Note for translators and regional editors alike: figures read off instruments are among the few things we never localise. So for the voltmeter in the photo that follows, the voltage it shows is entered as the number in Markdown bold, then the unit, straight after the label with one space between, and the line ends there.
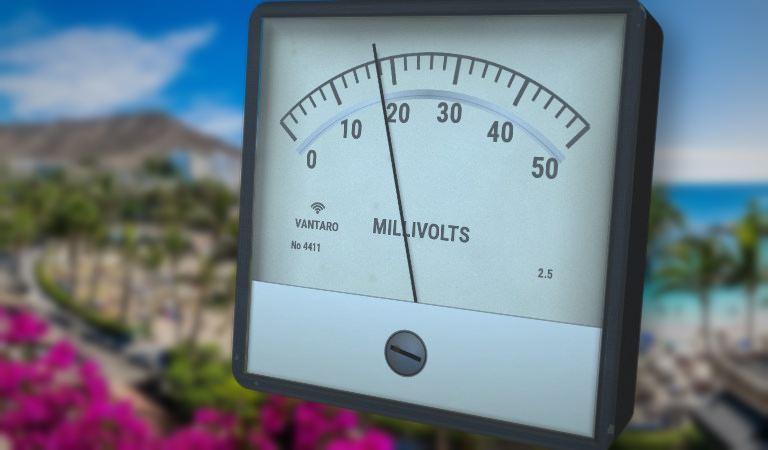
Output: **18** mV
